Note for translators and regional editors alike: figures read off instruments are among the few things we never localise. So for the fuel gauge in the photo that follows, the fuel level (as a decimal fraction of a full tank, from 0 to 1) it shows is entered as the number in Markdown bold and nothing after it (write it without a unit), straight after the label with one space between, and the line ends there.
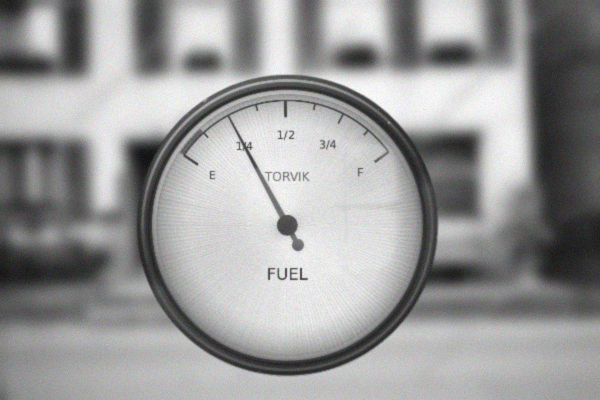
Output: **0.25**
